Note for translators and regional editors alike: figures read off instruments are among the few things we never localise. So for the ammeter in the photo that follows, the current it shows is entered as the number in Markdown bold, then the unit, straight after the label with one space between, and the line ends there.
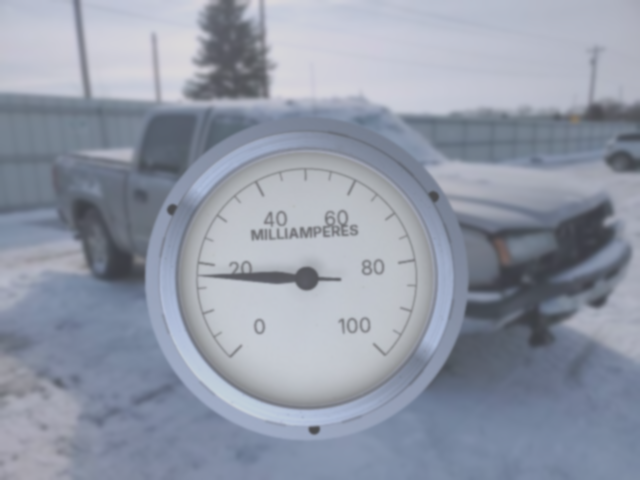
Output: **17.5** mA
